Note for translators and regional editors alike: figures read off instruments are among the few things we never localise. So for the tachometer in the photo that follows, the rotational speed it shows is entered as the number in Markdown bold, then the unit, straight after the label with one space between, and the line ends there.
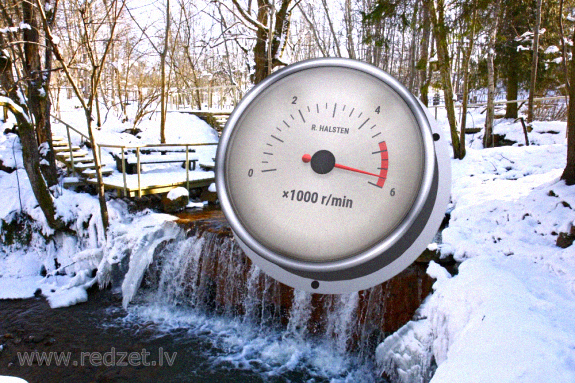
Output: **5750** rpm
